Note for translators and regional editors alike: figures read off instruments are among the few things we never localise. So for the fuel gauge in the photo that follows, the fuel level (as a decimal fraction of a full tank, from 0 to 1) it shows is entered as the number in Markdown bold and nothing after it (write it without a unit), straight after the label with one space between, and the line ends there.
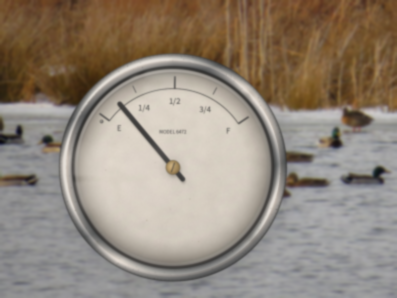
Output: **0.125**
